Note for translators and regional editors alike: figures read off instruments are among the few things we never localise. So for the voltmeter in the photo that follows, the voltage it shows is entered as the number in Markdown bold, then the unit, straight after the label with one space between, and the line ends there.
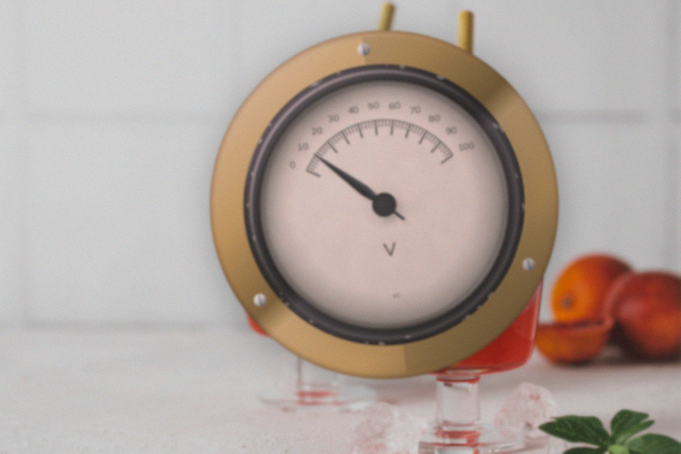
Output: **10** V
